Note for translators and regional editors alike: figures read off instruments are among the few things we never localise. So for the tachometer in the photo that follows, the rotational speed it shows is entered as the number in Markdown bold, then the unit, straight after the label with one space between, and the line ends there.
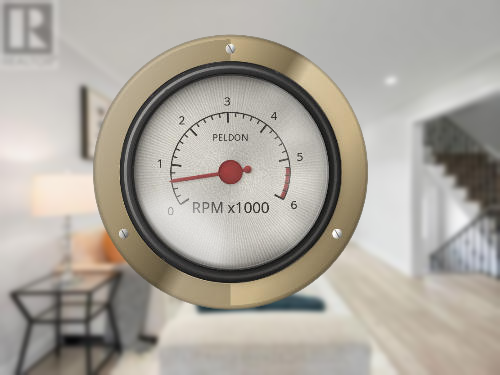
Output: **600** rpm
